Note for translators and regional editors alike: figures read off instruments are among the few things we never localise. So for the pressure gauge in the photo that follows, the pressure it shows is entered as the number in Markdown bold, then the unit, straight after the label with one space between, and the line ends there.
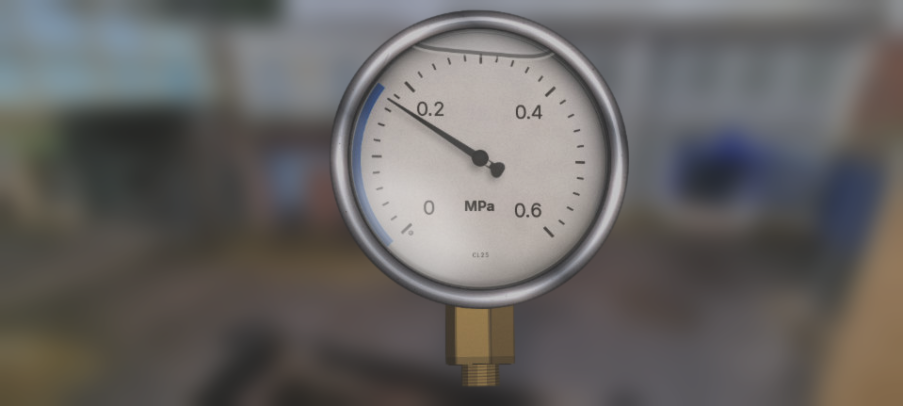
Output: **0.17** MPa
